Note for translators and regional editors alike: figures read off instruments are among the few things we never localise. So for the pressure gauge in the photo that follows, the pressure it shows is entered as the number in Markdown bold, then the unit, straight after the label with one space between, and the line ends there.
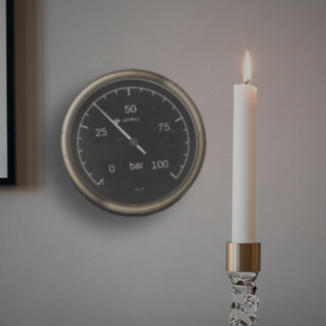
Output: **35** bar
